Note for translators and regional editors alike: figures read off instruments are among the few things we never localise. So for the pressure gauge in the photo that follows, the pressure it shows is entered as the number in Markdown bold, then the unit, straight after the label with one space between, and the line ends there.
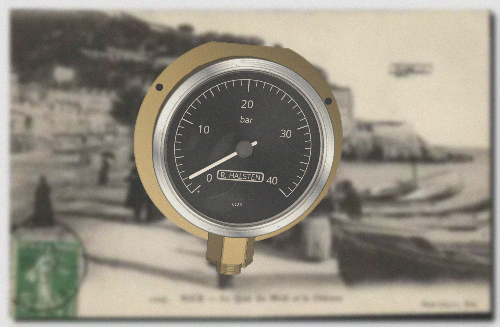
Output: **2** bar
